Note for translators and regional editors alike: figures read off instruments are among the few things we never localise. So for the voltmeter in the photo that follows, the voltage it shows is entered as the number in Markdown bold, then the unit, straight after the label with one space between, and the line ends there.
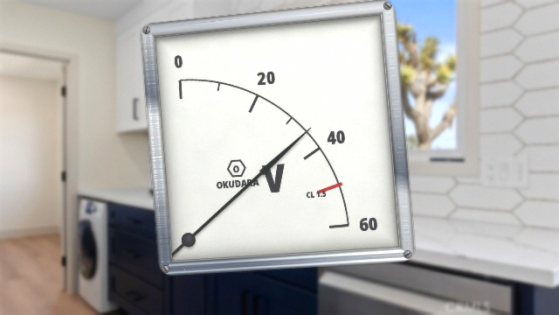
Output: **35** V
